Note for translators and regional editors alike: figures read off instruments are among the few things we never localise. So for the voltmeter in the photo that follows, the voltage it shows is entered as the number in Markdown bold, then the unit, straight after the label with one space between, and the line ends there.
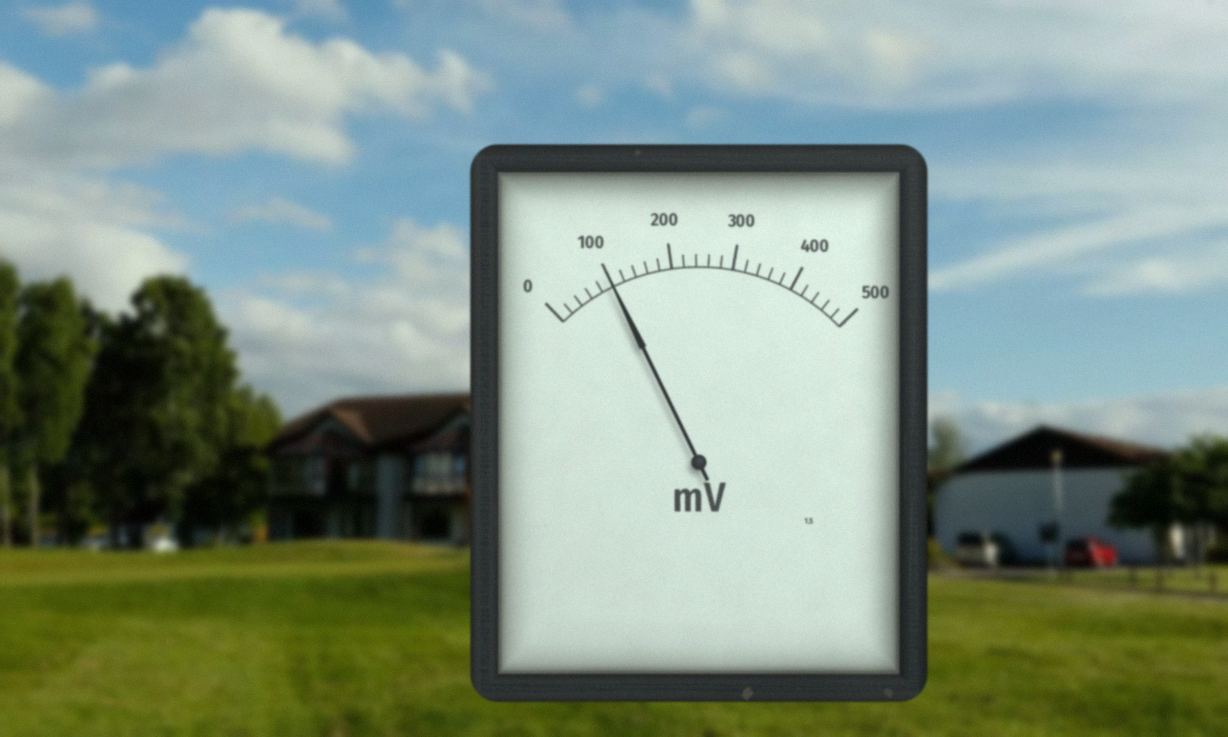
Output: **100** mV
